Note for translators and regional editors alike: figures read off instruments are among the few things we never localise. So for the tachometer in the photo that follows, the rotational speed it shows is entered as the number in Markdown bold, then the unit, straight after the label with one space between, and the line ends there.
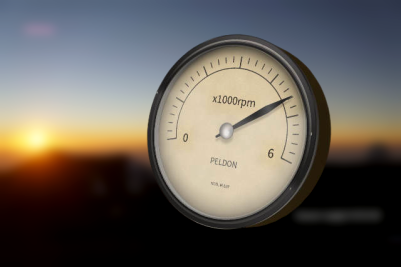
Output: **4600** rpm
